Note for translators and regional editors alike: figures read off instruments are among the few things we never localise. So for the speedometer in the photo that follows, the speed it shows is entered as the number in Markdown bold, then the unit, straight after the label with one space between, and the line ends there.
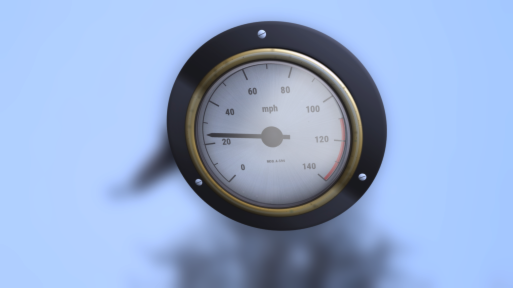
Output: **25** mph
